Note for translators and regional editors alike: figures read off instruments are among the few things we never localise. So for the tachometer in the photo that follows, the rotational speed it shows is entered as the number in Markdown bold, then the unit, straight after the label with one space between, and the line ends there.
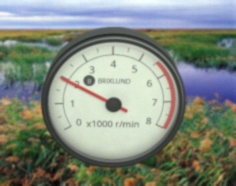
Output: **2000** rpm
